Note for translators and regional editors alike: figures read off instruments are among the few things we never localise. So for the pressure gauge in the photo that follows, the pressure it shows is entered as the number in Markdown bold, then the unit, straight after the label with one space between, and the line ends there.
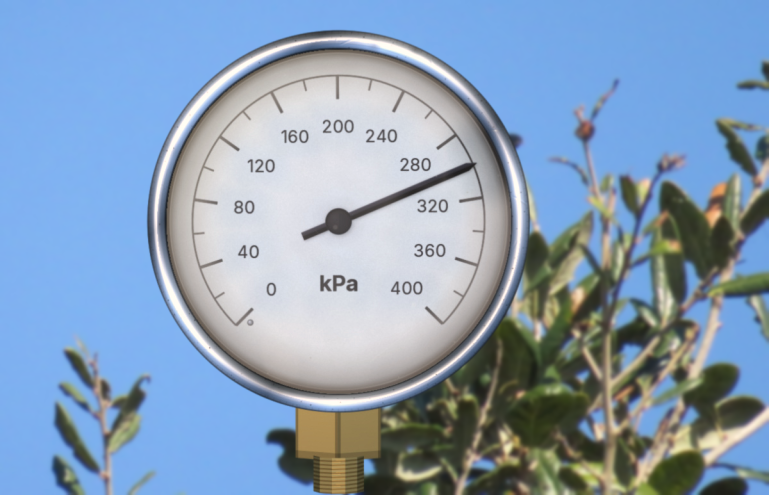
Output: **300** kPa
